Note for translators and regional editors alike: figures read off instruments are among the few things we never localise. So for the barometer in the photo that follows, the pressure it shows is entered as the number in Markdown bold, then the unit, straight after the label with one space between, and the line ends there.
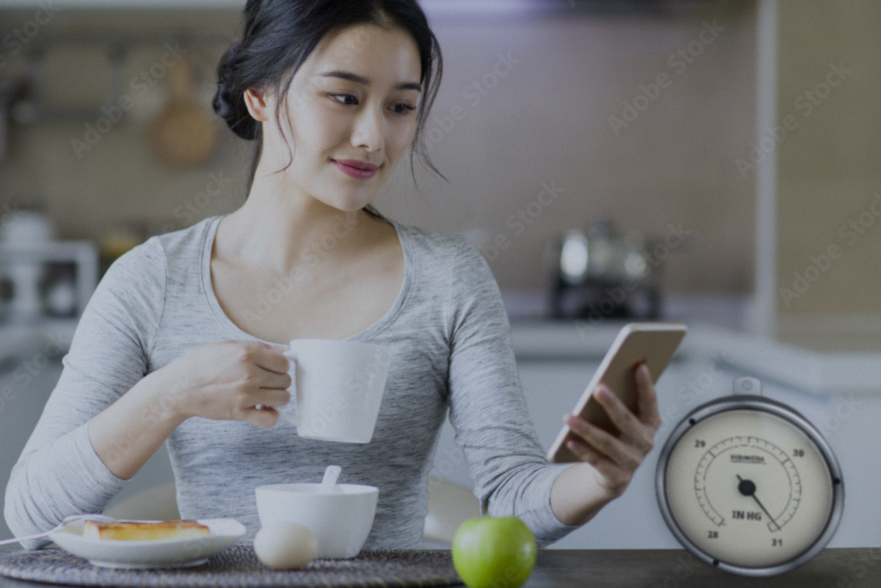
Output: **30.9** inHg
